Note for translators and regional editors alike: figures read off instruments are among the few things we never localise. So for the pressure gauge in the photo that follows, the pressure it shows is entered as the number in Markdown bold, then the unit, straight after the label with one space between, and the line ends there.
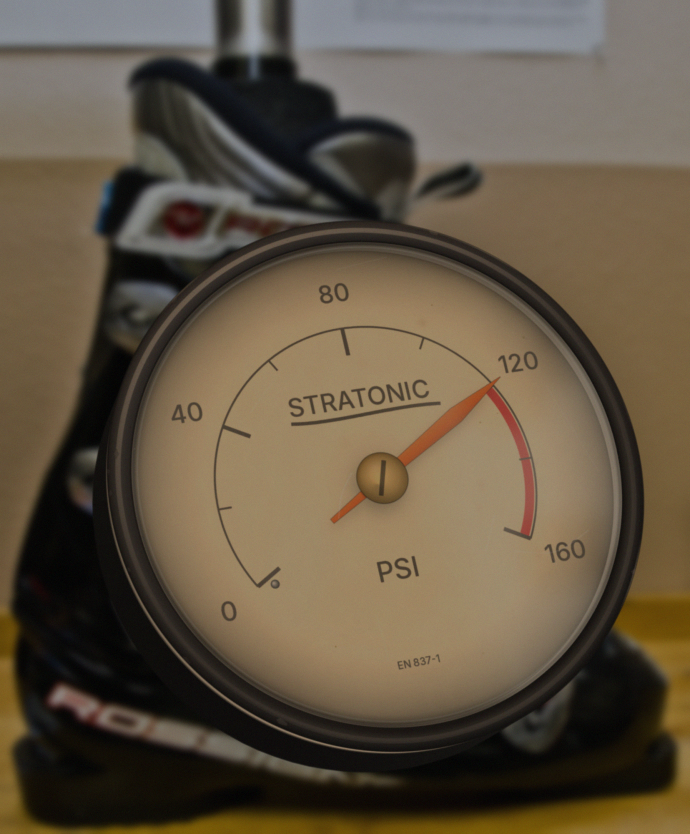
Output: **120** psi
